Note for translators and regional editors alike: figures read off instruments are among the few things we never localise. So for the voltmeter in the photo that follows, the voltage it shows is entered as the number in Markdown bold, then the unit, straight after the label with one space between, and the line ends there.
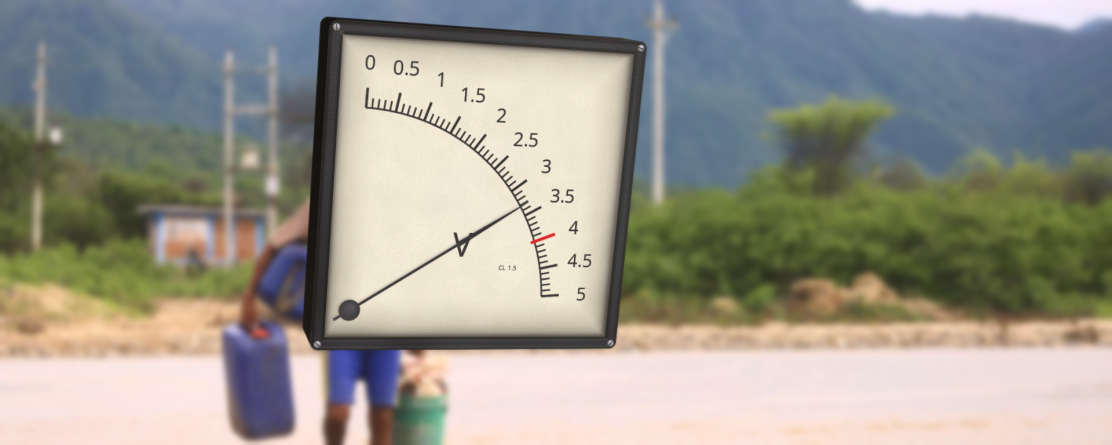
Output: **3.3** V
